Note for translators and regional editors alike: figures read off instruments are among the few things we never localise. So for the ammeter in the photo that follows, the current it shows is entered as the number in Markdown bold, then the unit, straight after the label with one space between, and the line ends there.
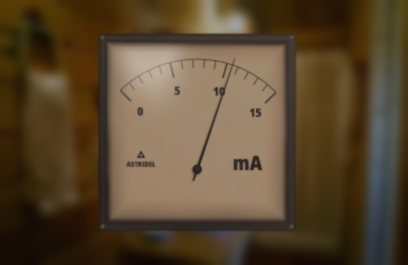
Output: **10.5** mA
